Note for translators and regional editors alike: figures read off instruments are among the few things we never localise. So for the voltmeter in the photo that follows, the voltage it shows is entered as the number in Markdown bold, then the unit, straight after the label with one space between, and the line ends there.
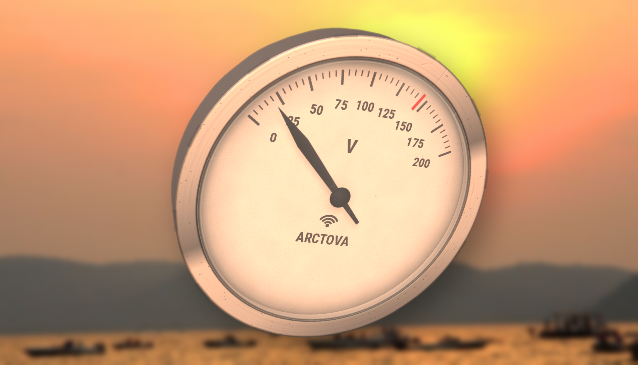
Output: **20** V
